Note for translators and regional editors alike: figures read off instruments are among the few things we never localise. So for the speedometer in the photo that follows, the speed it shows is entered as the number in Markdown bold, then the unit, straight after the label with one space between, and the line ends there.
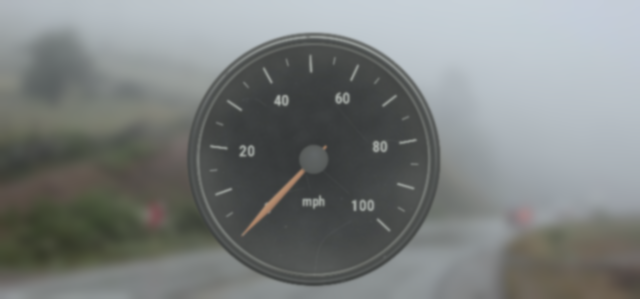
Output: **0** mph
